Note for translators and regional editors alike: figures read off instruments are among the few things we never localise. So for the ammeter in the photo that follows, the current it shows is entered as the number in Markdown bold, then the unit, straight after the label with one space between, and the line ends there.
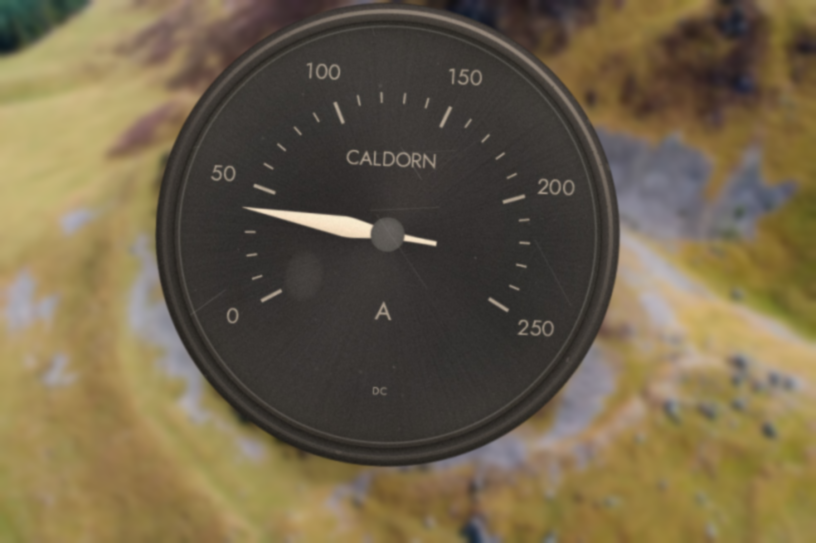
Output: **40** A
